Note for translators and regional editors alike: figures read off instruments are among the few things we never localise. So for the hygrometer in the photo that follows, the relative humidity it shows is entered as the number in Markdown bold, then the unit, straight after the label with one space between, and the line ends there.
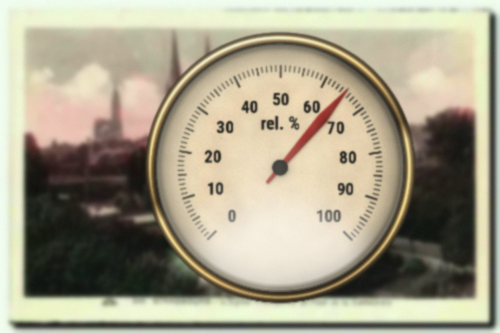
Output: **65** %
